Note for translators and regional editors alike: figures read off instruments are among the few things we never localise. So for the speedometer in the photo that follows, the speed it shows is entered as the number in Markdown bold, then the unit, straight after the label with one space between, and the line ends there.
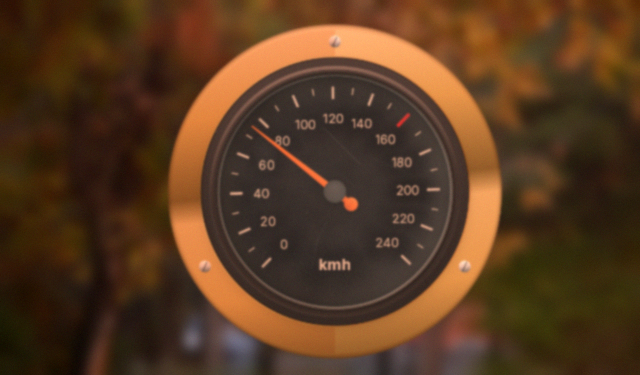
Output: **75** km/h
